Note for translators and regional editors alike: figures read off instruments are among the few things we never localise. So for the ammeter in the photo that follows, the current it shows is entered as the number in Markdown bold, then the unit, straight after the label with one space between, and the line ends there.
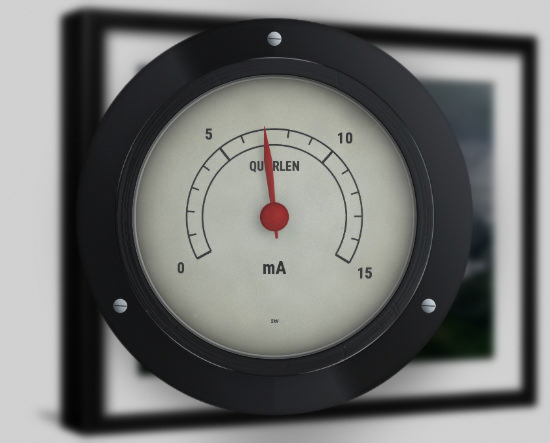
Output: **7** mA
